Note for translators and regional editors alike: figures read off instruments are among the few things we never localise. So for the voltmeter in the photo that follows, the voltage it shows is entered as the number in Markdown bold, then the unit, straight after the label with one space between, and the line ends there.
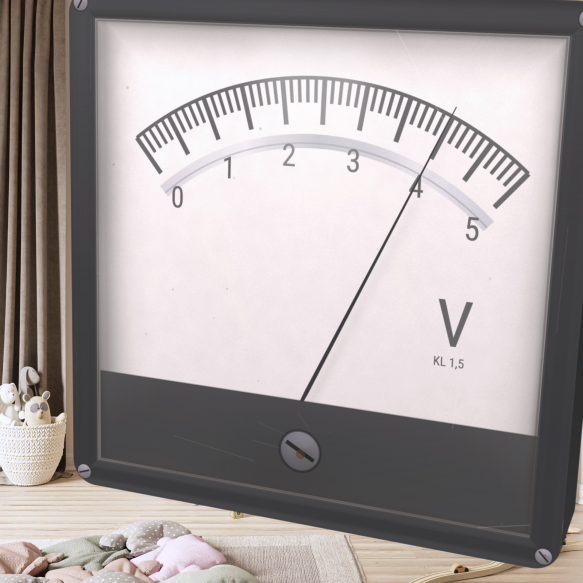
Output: **4** V
